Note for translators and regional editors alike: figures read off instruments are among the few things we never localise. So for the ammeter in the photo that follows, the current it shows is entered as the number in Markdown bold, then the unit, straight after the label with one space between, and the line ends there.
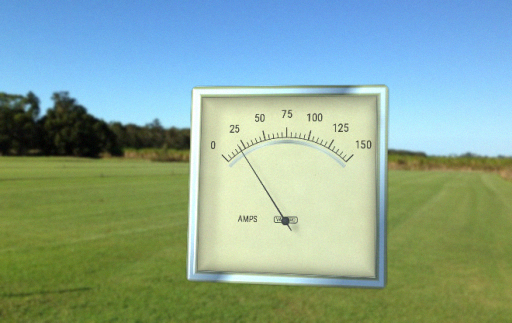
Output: **20** A
